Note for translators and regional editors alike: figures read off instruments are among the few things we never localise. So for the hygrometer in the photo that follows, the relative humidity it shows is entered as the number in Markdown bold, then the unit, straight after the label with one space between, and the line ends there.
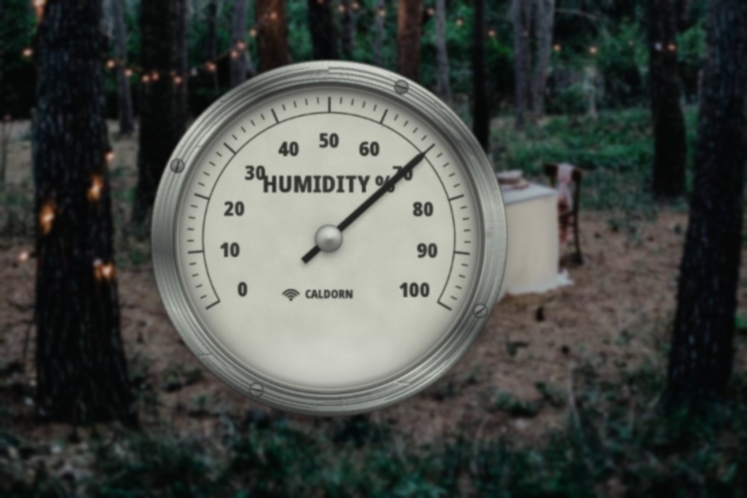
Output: **70** %
